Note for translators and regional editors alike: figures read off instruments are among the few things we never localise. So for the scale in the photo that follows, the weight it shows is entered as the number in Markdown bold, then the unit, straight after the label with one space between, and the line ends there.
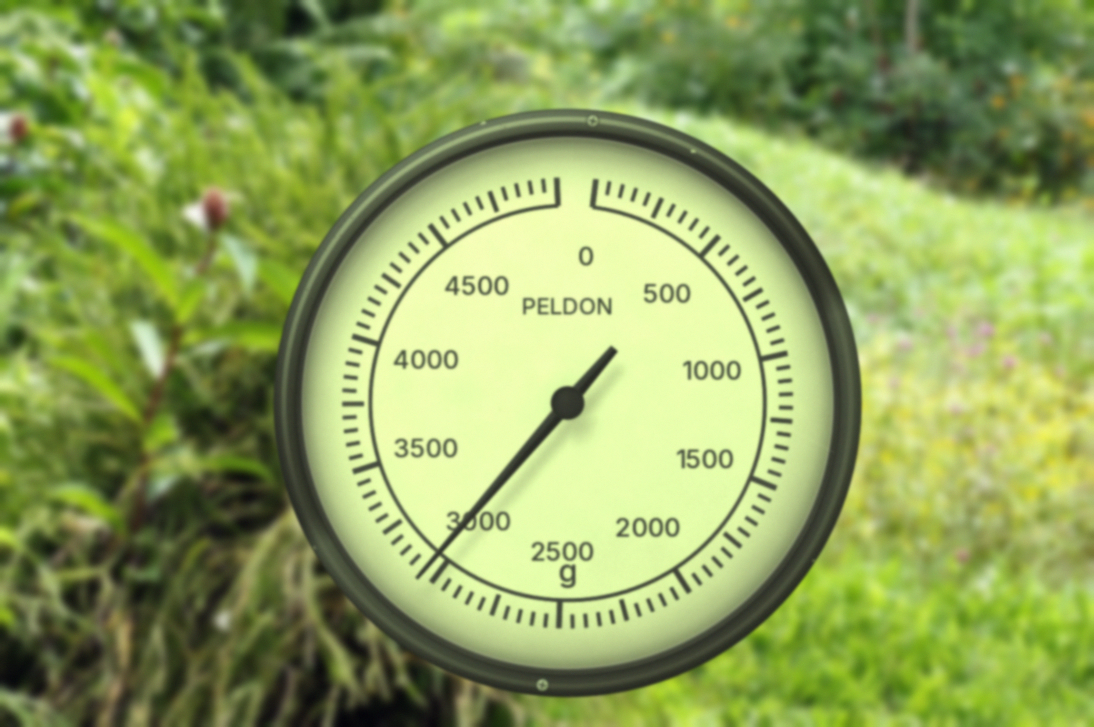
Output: **3050** g
